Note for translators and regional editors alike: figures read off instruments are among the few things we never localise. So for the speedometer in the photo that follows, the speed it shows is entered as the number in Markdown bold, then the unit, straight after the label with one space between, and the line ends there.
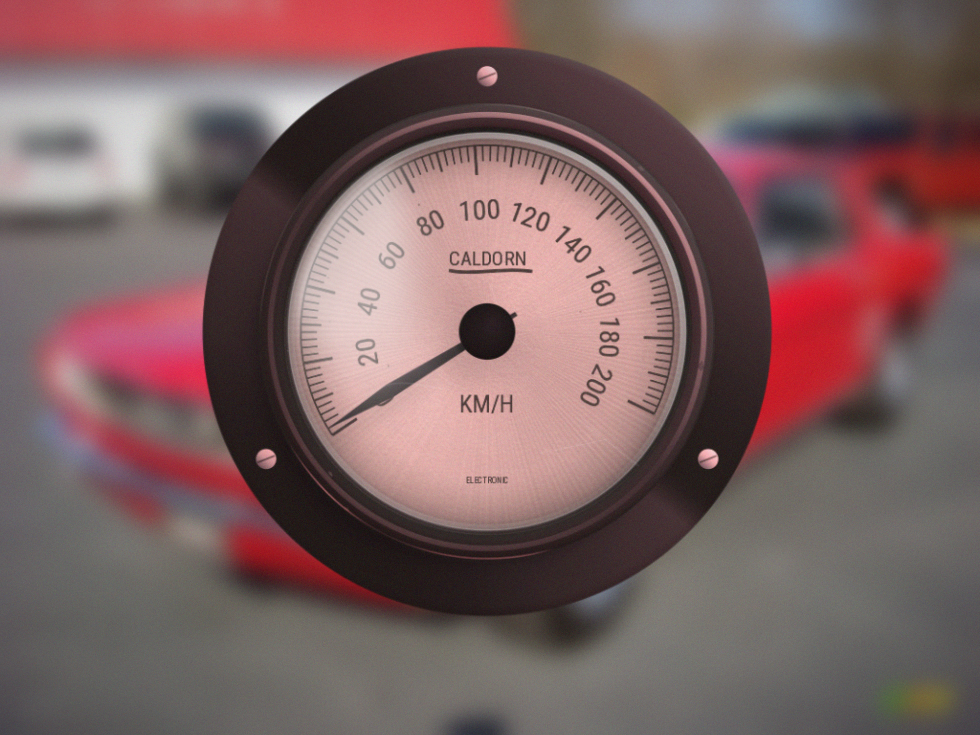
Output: **2** km/h
